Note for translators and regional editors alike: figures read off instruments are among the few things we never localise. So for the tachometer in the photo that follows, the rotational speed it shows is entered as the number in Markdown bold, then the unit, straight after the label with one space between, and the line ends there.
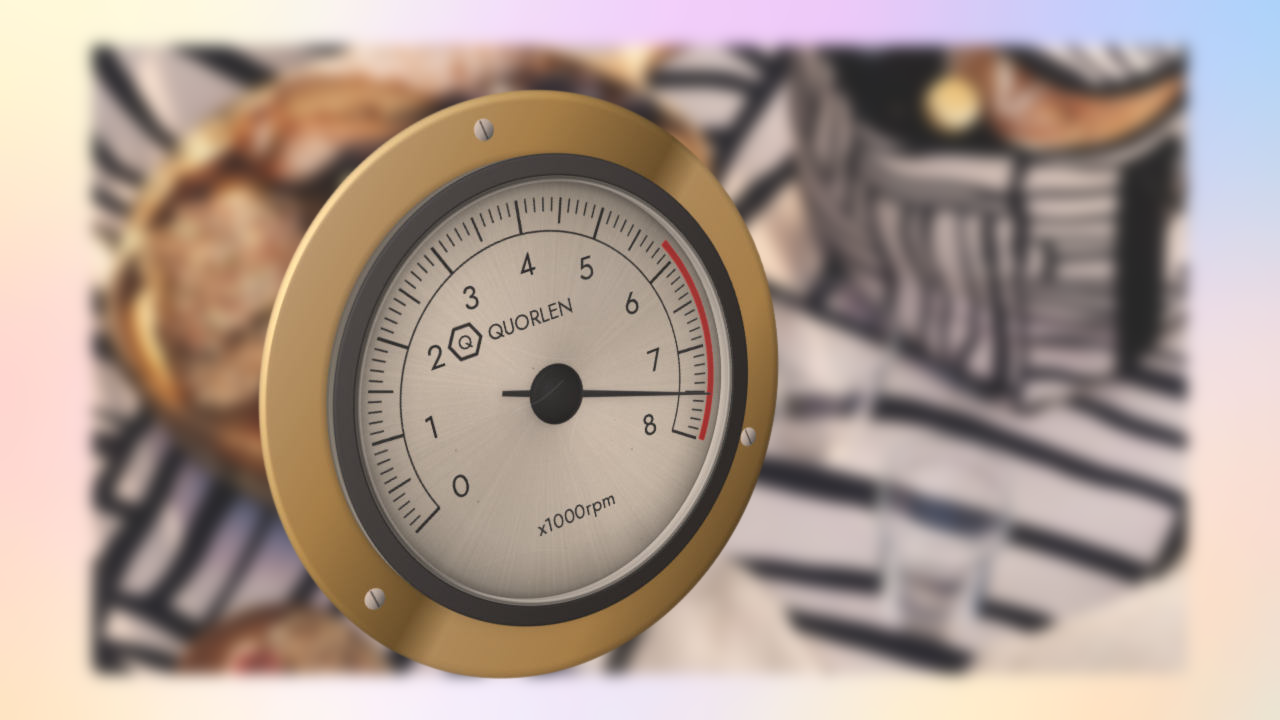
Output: **7500** rpm
